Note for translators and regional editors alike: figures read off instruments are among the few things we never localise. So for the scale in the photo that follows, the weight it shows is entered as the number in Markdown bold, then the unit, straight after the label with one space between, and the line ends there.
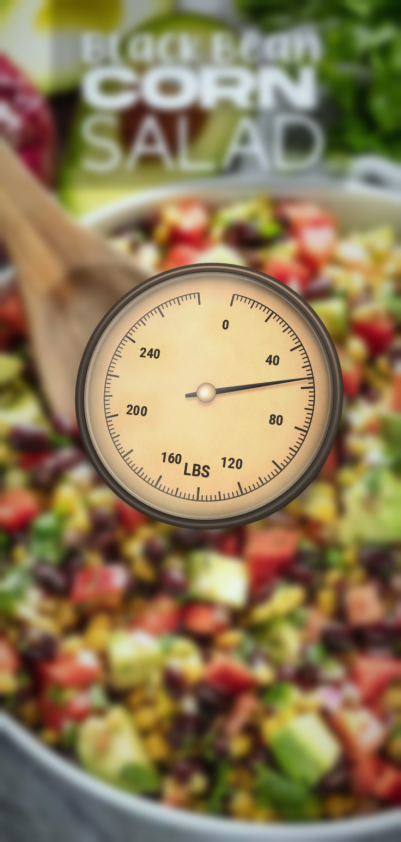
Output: **56** lb
